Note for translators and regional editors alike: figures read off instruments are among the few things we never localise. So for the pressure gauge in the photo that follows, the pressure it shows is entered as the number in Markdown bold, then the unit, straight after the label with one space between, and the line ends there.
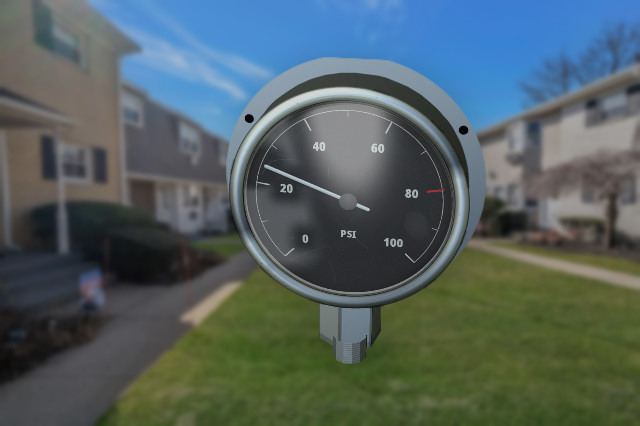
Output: **25** psi
